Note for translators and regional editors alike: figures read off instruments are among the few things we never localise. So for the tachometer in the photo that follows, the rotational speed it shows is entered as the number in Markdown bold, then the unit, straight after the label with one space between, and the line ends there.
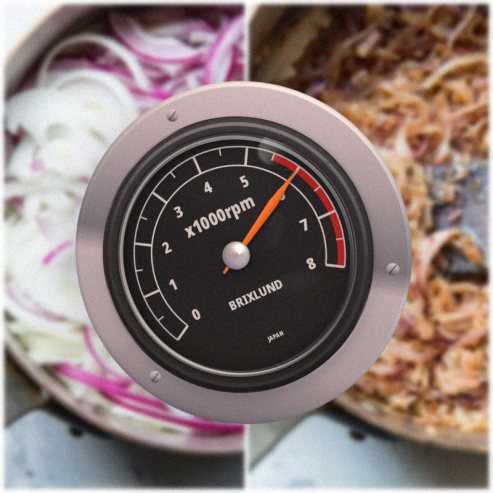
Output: **6000** rpm
